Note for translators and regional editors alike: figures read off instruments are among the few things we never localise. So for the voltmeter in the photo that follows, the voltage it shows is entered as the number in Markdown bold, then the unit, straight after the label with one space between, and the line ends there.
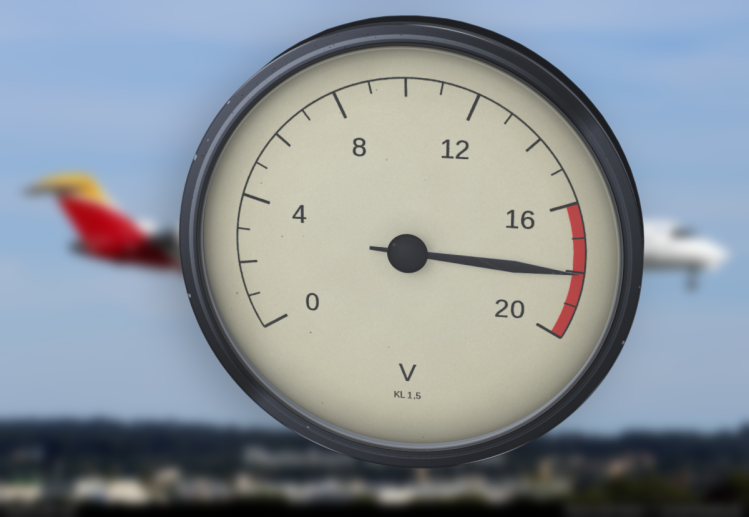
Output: **18** V
